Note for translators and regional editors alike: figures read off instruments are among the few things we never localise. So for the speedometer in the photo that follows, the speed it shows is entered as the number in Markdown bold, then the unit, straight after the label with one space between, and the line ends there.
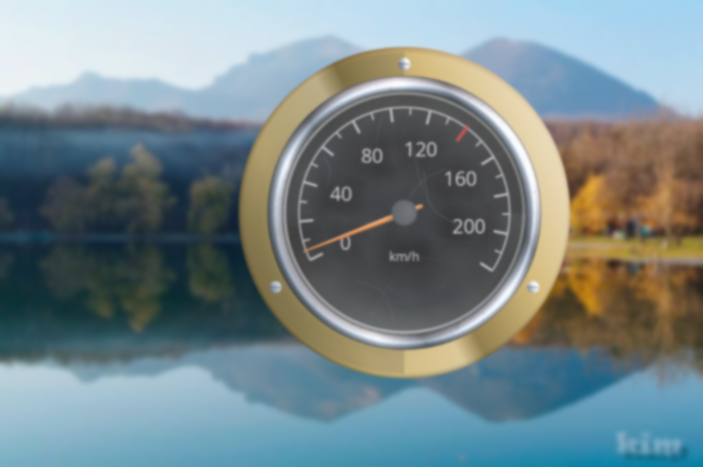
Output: **5** km/h
